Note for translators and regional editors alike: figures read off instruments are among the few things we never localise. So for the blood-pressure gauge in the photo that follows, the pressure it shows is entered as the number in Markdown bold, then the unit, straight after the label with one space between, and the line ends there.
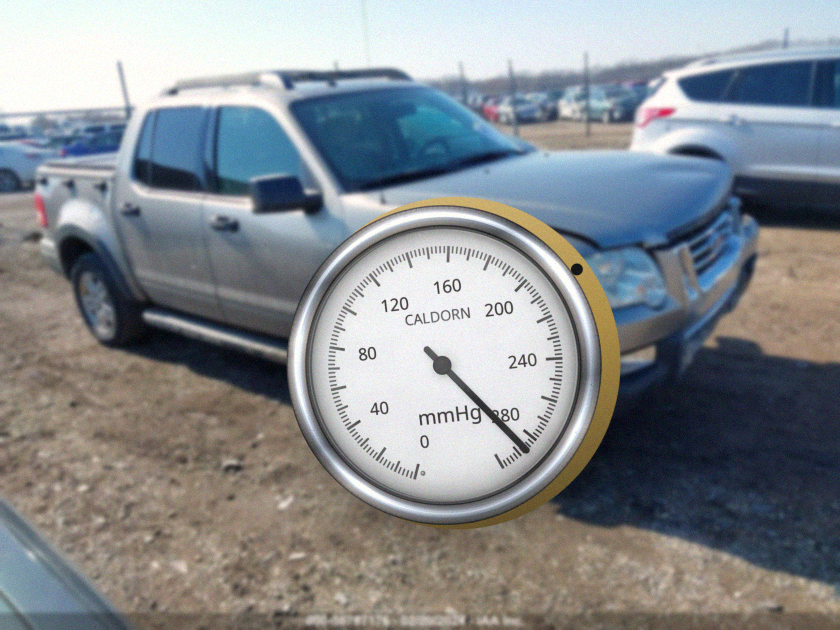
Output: **286** mmHg
